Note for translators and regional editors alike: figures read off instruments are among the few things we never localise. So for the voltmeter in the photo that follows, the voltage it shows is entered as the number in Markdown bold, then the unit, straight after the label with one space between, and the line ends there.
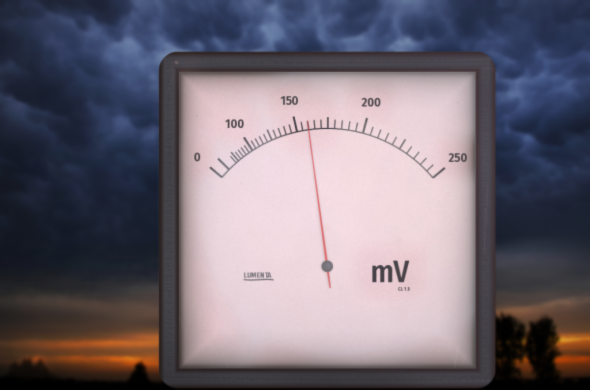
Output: **160** mV
